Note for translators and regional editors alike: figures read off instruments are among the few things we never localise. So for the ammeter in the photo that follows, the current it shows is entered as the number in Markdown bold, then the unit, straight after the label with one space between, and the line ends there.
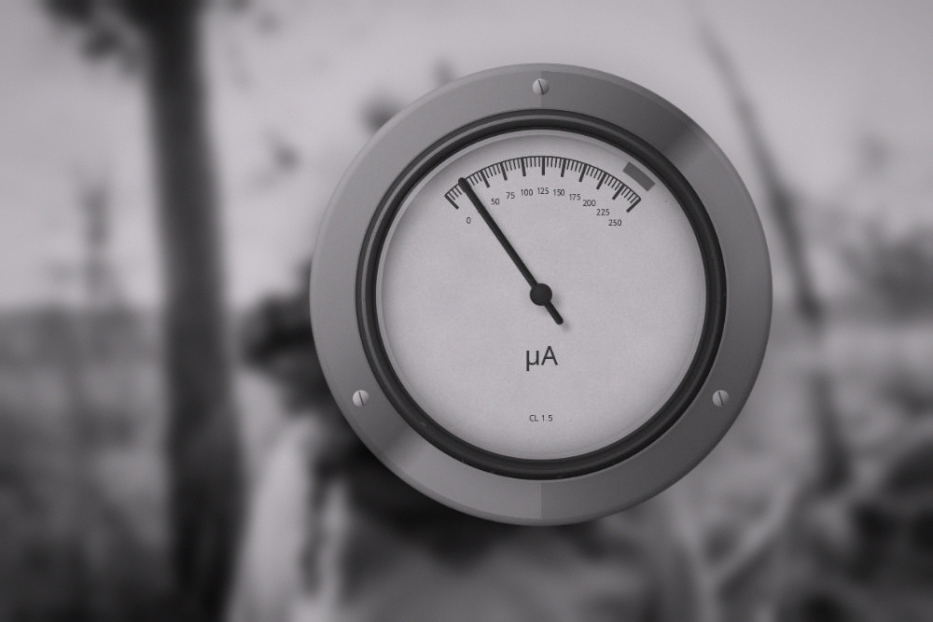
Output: **25** µA
